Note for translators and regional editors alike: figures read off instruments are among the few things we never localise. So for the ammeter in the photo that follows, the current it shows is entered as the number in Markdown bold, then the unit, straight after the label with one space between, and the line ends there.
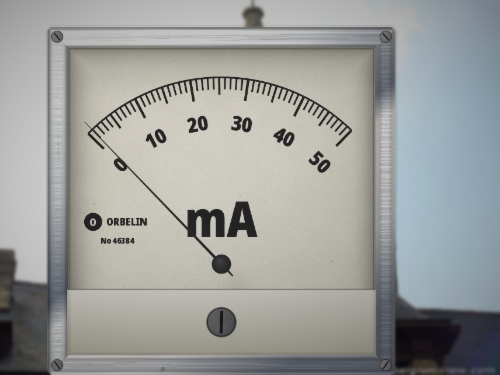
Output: **1** mA
